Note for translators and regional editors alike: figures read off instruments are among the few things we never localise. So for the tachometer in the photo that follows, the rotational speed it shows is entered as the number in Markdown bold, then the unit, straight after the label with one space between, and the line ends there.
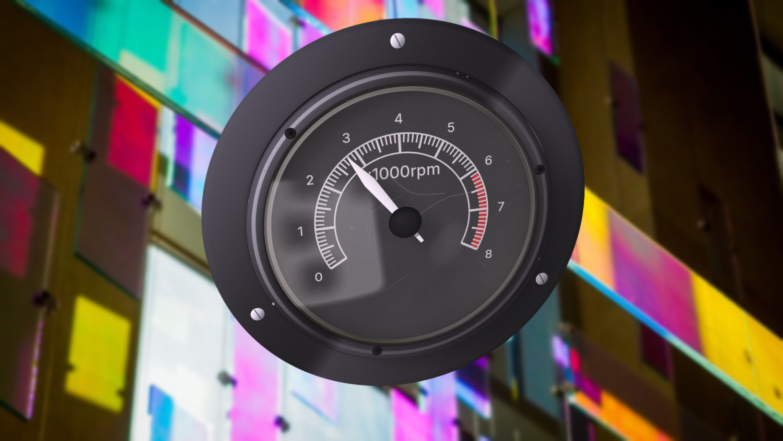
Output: **2800** rpm
